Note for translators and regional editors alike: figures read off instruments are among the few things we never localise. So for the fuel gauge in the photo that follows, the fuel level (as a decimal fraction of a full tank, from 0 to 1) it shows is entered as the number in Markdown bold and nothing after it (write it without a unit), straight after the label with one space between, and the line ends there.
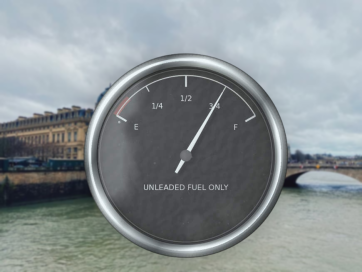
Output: **0.75**
